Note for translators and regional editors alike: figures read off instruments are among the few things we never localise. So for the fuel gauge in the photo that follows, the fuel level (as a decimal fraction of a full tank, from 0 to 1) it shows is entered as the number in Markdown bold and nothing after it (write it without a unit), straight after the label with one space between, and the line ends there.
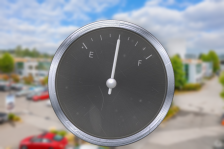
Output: **0.5**
